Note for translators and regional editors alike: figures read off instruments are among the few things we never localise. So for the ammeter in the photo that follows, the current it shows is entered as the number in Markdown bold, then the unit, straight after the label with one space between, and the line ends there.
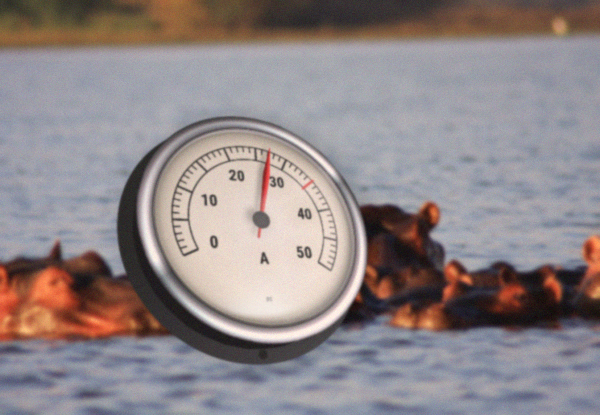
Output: **27** A
